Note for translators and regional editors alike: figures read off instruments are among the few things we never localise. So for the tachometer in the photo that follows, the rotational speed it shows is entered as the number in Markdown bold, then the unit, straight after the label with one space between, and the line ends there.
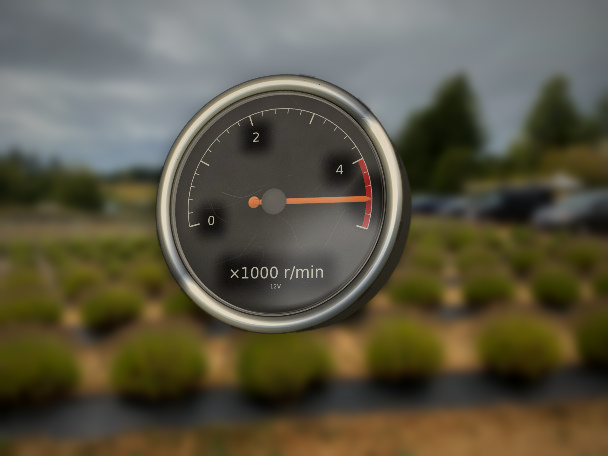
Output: **4600** rpm
